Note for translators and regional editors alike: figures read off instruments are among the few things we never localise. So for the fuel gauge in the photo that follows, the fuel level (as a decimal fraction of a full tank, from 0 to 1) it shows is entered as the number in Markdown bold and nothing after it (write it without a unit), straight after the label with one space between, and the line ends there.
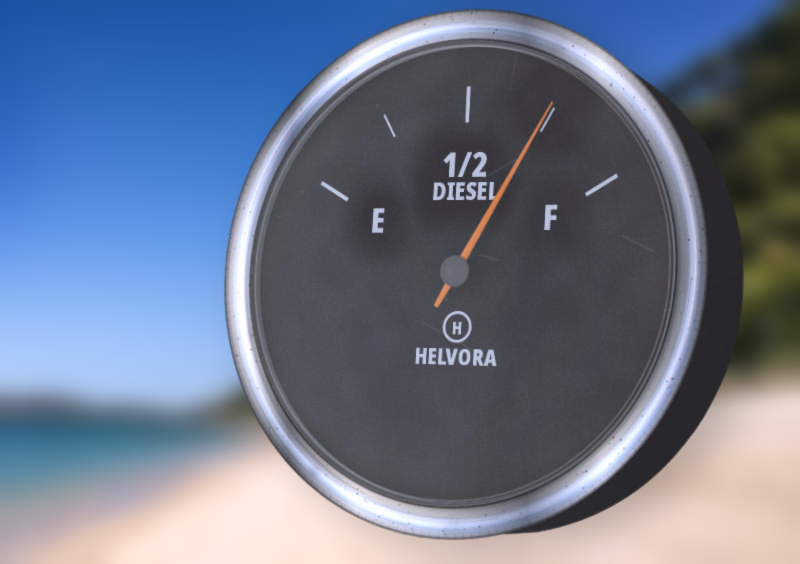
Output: **0.75**
